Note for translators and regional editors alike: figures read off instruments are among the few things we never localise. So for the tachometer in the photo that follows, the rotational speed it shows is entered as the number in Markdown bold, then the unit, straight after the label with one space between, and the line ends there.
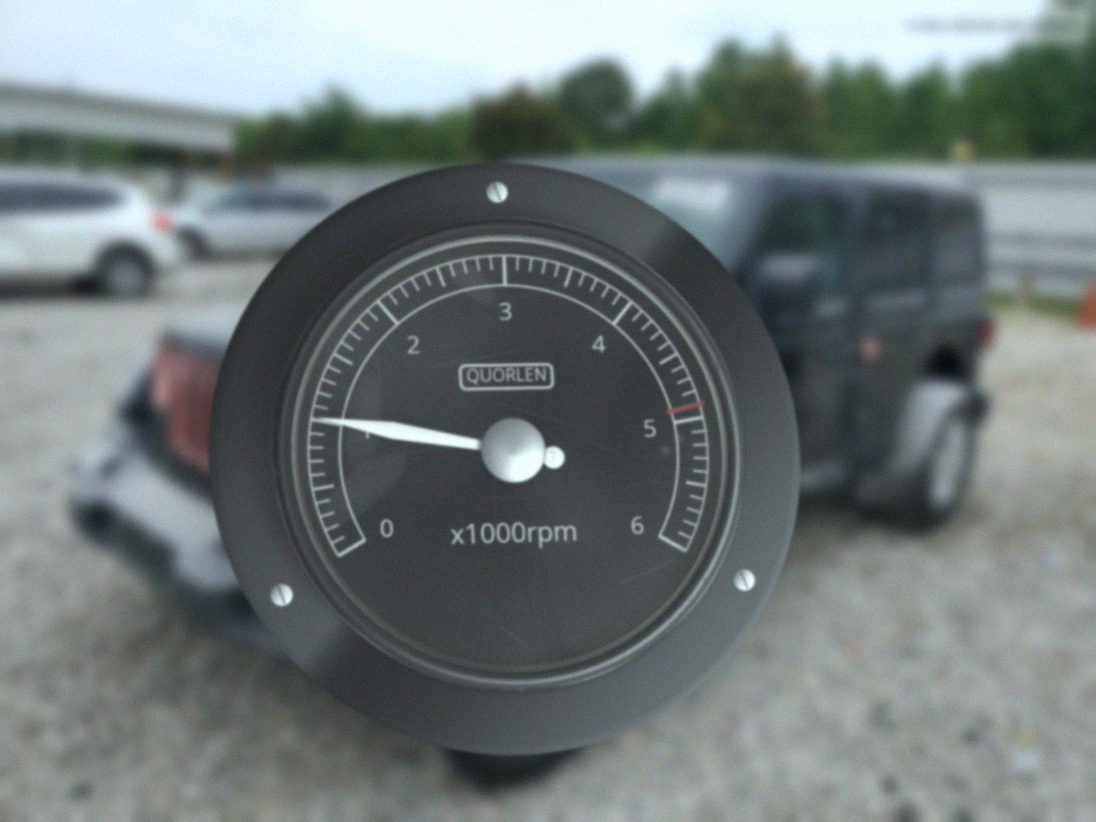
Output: **1000** rpm
